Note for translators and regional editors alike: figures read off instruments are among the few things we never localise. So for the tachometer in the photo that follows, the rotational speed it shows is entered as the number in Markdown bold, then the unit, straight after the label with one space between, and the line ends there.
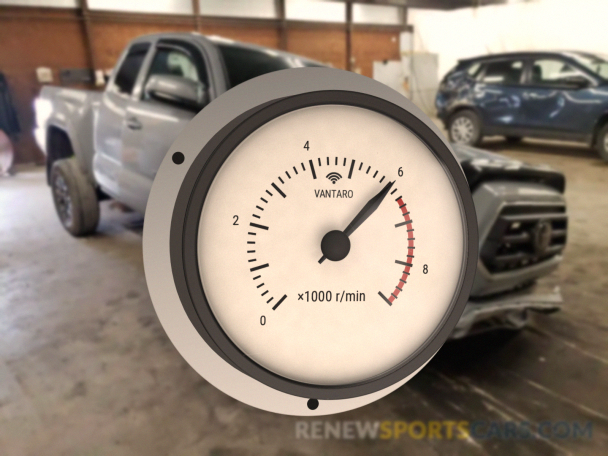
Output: **6000** rpm
